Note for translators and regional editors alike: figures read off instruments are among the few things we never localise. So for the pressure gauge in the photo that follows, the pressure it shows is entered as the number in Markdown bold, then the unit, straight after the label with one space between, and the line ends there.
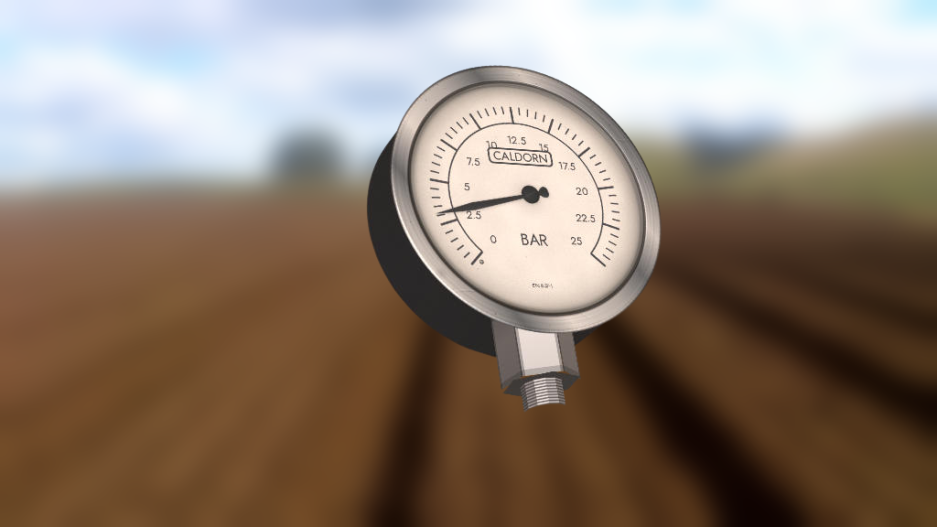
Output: **3** bar
